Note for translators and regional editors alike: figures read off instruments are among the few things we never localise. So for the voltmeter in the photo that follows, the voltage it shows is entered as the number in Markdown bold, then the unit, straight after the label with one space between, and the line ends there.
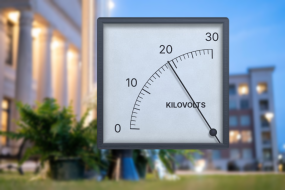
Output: **19** kV
